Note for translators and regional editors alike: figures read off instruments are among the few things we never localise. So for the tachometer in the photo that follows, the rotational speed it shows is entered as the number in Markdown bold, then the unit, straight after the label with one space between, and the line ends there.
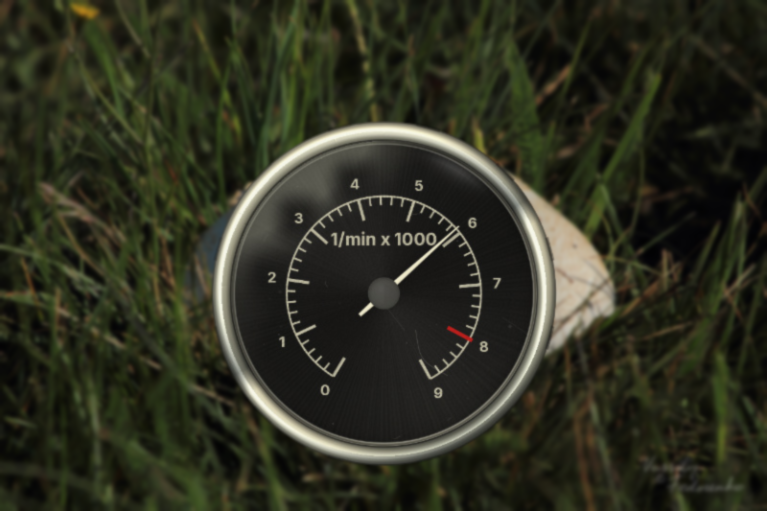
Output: **5900** rpm
